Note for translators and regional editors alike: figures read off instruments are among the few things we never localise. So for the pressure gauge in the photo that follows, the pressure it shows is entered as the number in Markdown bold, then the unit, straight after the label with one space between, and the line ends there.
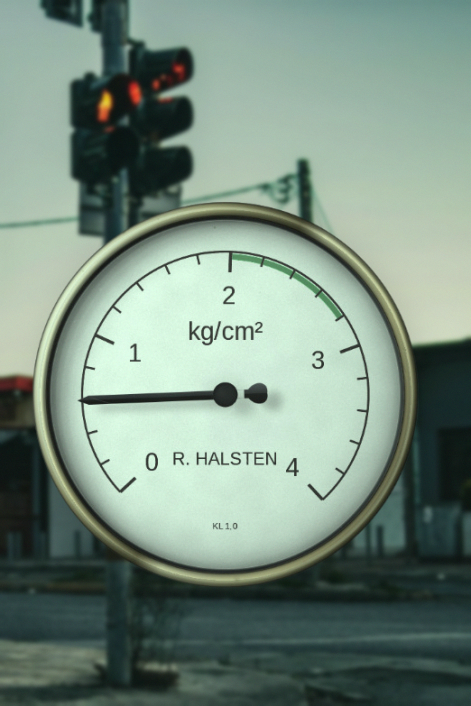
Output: **0.6** kg/cm²
